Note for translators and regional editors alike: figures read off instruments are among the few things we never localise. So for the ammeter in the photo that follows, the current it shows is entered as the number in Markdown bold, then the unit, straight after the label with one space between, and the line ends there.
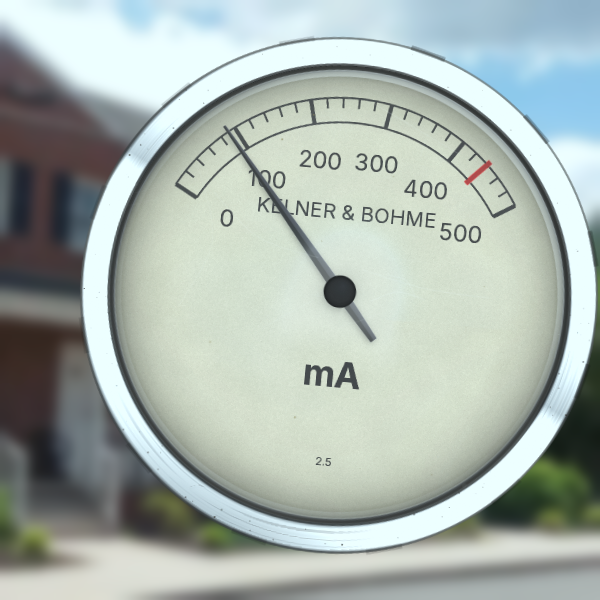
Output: **90** mA
